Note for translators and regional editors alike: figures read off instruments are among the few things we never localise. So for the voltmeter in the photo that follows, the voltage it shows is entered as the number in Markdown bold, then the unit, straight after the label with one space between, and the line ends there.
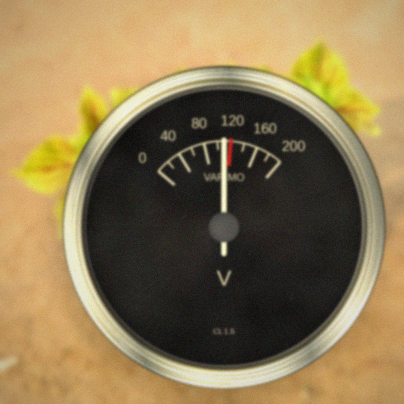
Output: **110** V
